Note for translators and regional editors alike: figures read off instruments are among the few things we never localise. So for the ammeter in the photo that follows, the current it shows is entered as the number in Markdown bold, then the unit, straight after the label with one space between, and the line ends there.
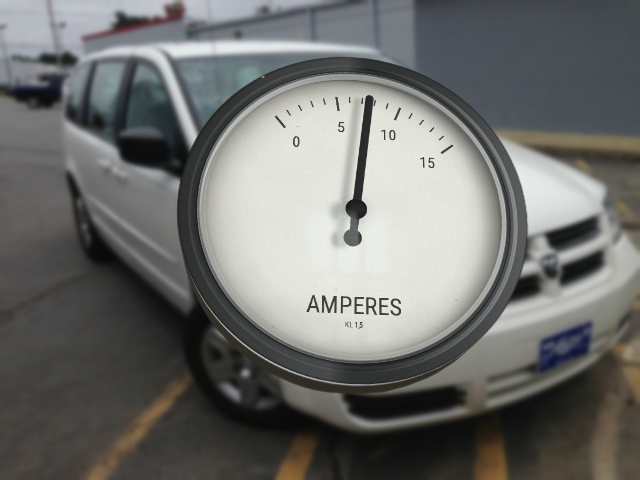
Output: **7.5** A
